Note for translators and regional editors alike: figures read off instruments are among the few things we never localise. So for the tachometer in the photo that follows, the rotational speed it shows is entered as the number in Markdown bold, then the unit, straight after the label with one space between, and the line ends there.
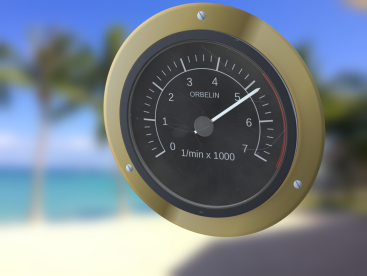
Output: **5200** rpm
